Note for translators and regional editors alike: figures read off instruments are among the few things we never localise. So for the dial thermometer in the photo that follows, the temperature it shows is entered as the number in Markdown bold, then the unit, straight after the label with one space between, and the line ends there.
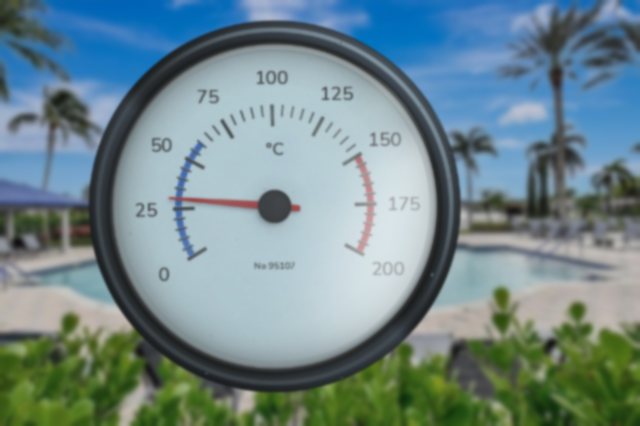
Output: **30** °C
